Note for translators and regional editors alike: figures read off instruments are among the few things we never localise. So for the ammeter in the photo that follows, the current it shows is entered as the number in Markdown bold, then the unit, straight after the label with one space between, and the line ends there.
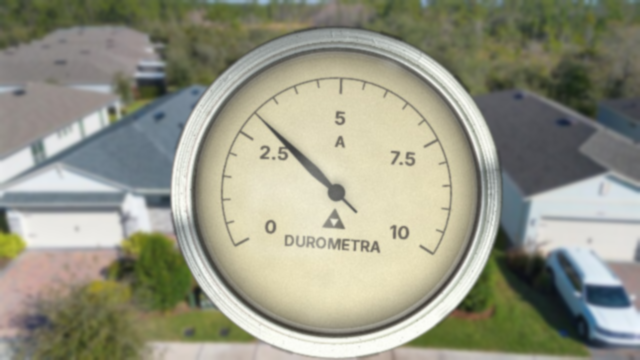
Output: **3** A
